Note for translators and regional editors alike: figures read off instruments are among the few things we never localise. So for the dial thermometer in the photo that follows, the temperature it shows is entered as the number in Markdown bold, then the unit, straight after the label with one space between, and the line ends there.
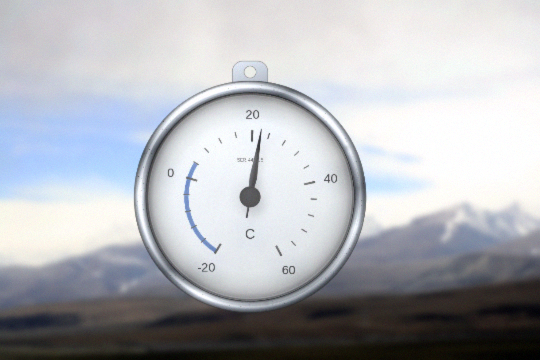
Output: **22** °C
